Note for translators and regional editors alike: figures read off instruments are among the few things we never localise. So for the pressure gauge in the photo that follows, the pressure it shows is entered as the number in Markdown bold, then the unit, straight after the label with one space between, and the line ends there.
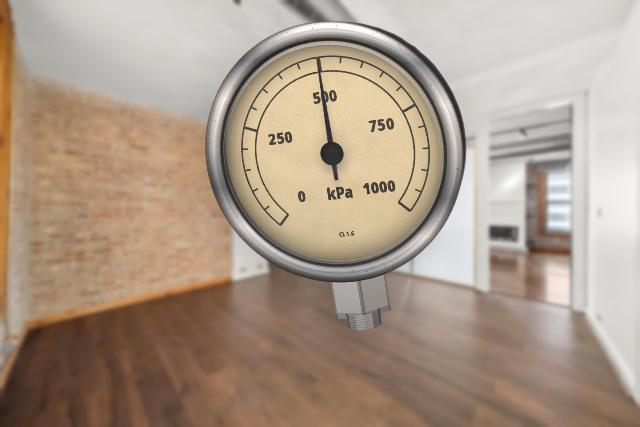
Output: **500** kPa
